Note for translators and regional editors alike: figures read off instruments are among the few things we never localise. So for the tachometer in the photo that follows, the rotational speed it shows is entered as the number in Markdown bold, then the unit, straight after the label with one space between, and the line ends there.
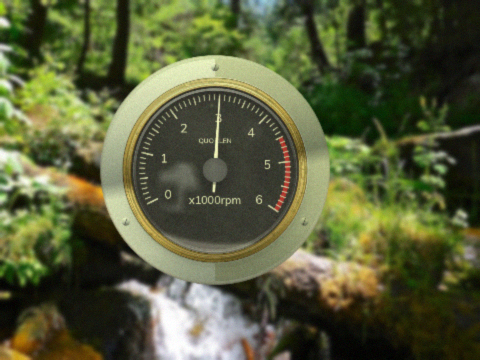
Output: **3000** rpm
